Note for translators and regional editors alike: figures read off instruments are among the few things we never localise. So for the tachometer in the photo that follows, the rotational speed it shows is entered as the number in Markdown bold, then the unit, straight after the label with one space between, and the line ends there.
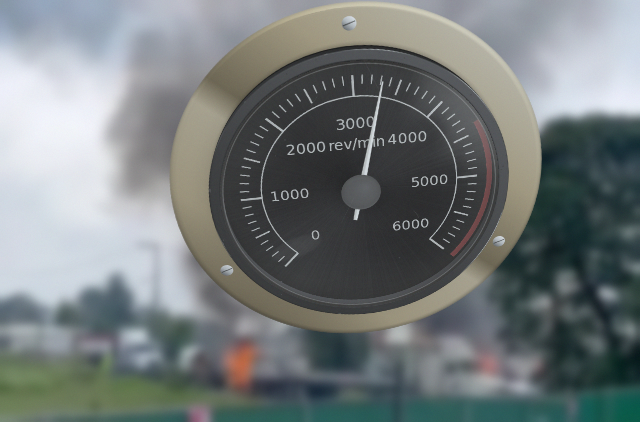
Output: **3300** rpm
